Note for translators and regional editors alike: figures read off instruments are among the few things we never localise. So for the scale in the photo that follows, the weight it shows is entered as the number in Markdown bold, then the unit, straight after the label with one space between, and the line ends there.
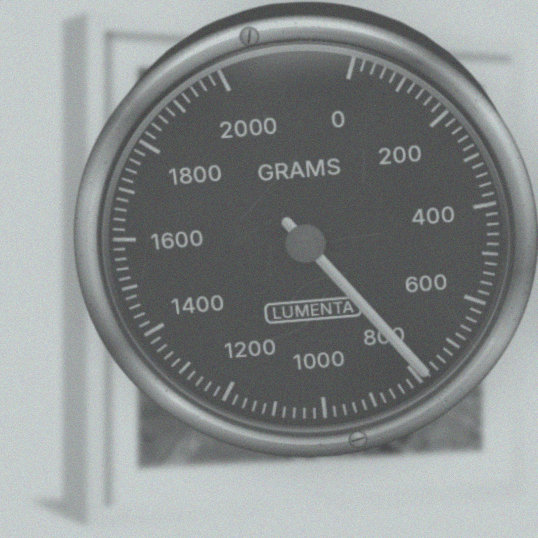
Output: **780** g
